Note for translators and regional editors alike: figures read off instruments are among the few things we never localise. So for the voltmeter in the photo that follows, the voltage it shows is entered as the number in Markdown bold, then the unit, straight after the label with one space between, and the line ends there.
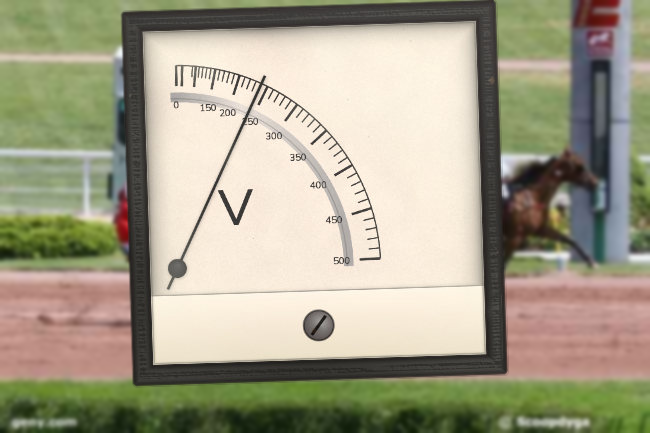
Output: **240** V
